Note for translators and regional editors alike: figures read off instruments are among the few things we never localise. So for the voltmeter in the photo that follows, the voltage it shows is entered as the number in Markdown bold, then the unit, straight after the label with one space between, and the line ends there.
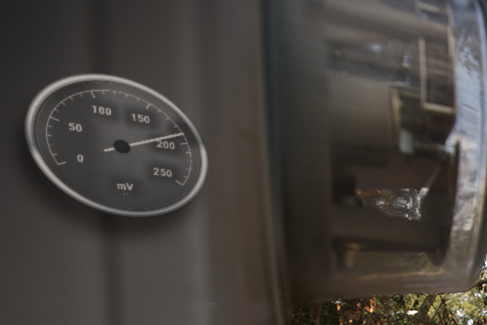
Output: **190** mV
